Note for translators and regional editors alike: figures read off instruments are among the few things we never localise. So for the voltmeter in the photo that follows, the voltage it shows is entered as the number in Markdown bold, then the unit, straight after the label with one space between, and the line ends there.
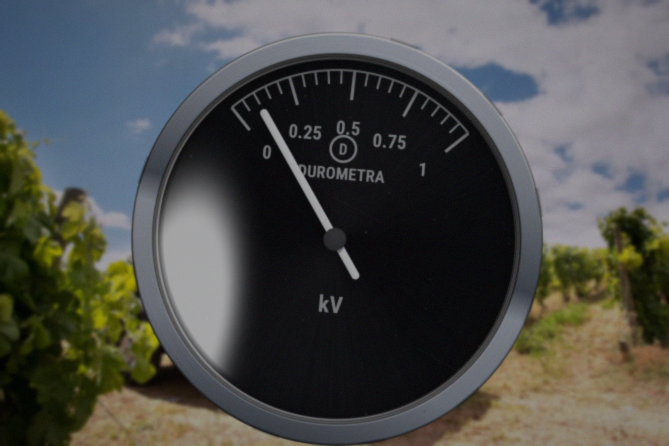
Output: **0.1** kV
